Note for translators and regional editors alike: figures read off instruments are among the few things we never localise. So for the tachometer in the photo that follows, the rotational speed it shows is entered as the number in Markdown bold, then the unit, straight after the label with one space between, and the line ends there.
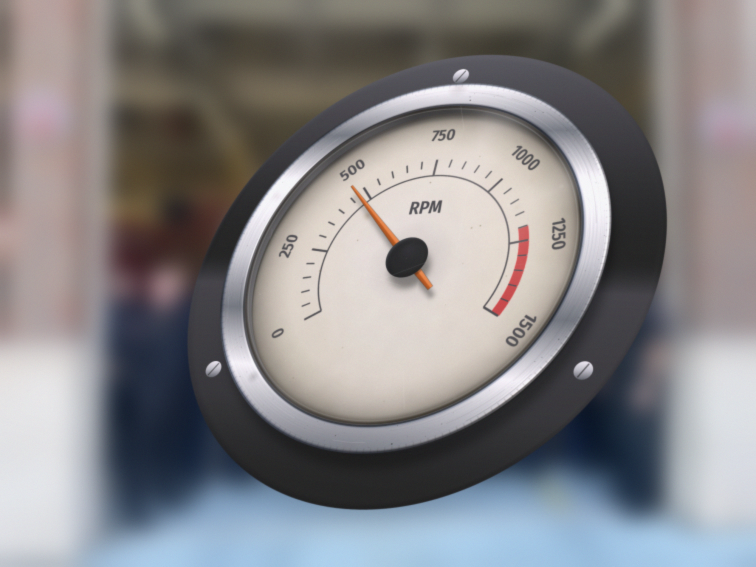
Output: **475** rpm
